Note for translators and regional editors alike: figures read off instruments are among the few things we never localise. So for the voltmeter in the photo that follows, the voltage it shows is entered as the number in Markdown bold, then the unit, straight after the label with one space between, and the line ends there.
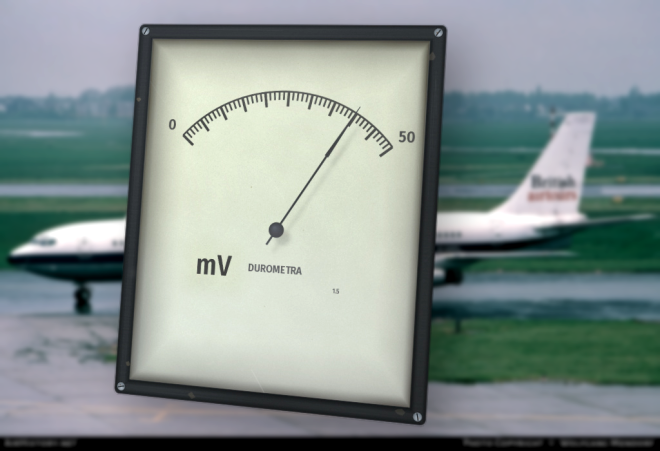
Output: **40** mV
